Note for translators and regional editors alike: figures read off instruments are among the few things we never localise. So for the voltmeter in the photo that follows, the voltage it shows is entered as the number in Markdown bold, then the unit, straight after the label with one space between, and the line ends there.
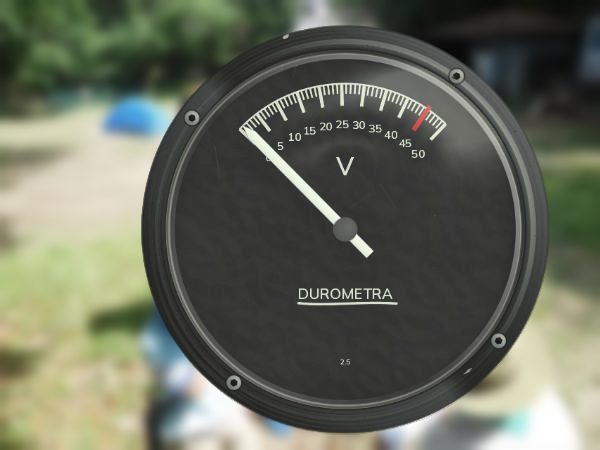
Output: **1** V
